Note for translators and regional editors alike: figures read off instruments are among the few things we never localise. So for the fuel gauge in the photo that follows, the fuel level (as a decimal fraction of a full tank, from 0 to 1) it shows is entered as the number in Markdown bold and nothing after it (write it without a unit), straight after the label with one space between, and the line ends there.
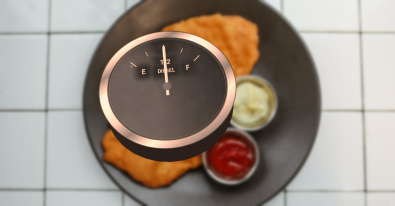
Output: **0.5**
